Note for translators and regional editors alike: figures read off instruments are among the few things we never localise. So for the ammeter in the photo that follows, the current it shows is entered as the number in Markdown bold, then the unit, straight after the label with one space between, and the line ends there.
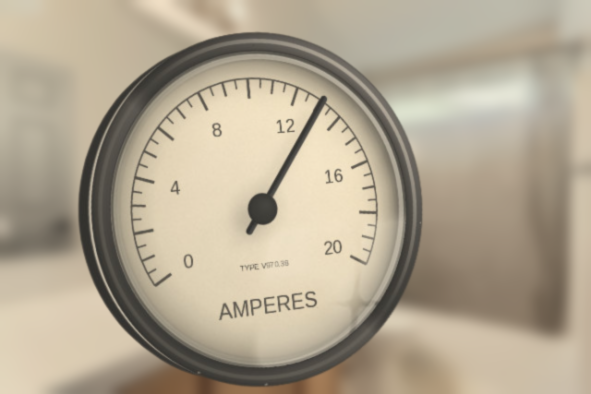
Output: **13** A
